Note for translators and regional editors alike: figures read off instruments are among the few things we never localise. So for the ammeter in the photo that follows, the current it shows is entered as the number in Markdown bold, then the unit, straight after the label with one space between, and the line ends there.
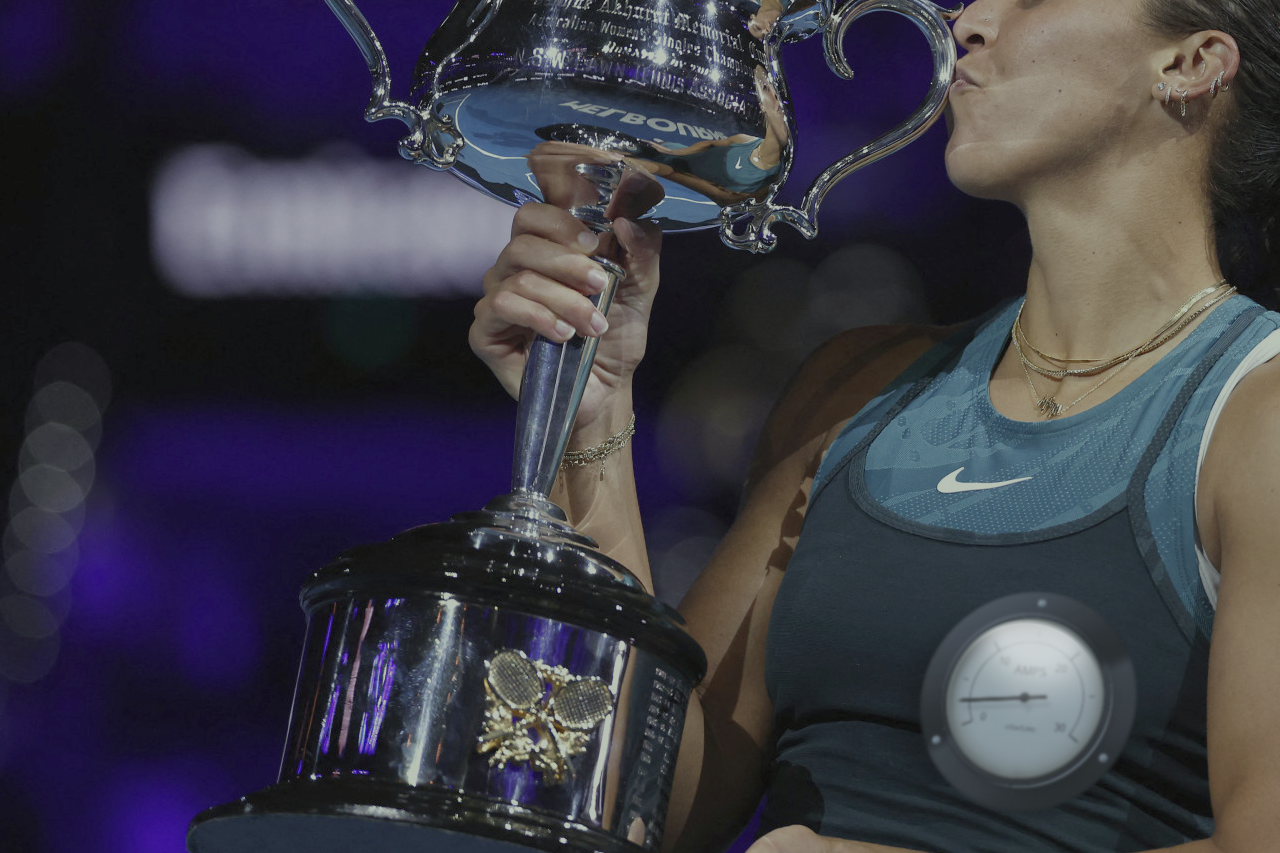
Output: **2.5** A
